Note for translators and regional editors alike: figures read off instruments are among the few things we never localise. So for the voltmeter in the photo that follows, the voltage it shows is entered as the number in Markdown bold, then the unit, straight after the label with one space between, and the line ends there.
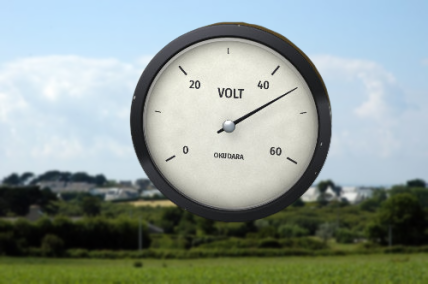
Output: **45** V
